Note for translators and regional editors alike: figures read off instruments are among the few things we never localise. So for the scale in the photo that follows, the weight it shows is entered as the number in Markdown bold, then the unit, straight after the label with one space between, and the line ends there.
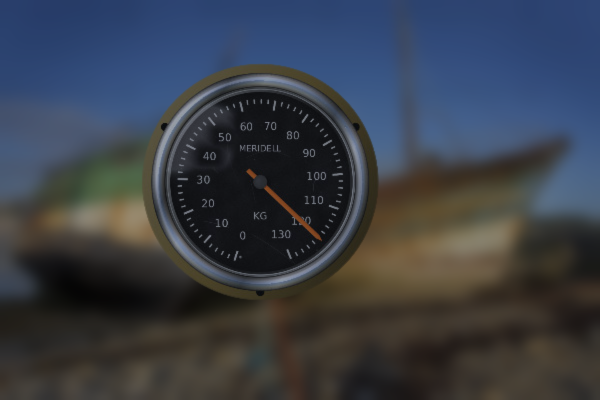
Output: **120** kg
